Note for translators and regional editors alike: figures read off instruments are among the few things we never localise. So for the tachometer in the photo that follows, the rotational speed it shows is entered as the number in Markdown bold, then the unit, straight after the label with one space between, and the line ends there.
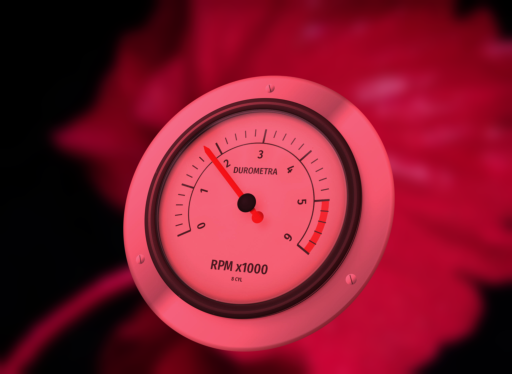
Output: **1800** rpm
